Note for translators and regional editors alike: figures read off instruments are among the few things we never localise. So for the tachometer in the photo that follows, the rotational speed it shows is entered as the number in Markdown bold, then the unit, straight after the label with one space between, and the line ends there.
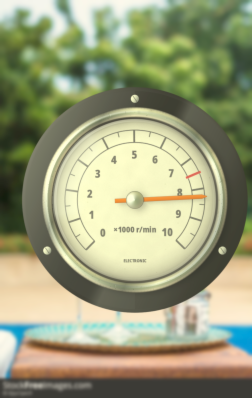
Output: **8250** rpm
